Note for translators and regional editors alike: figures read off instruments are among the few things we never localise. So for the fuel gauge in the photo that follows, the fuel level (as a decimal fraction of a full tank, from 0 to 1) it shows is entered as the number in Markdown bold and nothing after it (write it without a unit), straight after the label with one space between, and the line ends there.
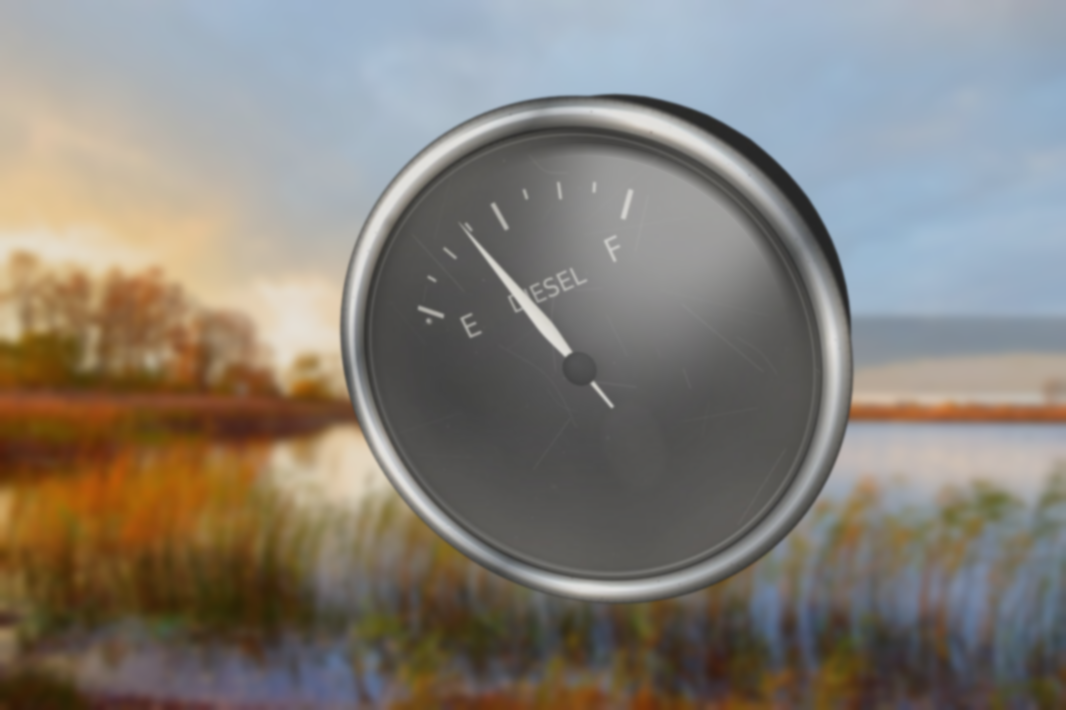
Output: **0.375**
